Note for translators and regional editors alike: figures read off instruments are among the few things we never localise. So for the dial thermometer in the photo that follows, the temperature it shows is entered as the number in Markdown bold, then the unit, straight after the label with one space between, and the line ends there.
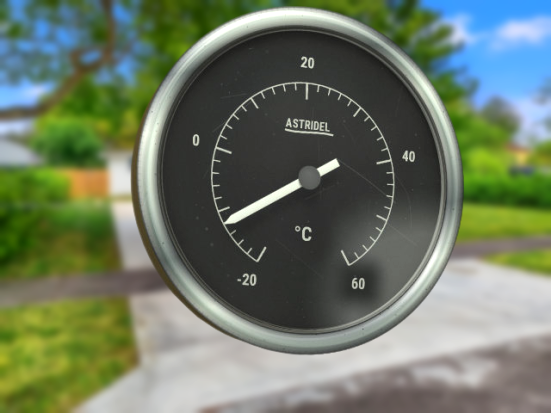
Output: **-12** °C
